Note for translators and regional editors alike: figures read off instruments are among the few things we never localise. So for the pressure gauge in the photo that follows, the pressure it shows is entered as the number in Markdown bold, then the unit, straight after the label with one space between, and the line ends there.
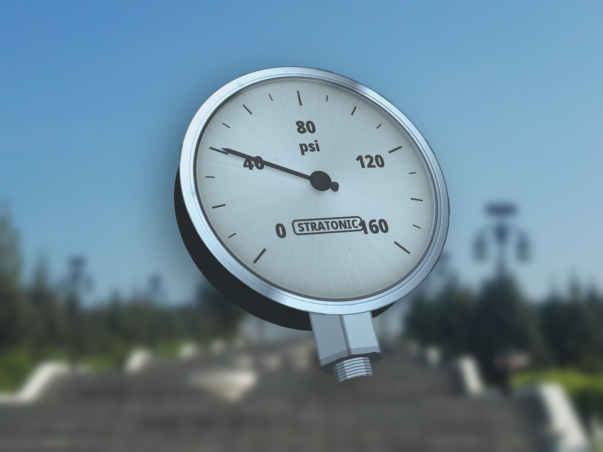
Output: **40** psi
